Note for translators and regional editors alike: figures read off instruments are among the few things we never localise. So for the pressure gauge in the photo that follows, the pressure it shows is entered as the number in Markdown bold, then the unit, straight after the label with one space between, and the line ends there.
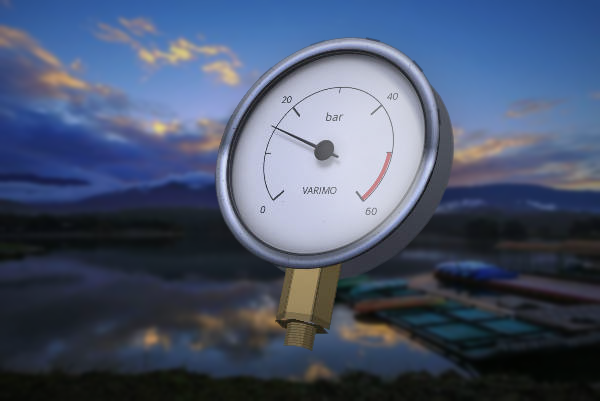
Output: **15** bar
